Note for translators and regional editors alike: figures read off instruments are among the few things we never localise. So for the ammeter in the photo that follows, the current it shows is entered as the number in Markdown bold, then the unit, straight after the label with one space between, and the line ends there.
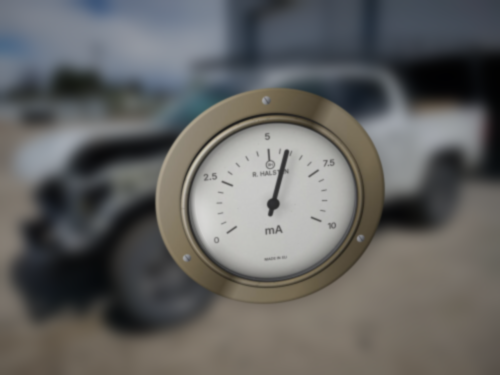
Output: **5.75** mA
